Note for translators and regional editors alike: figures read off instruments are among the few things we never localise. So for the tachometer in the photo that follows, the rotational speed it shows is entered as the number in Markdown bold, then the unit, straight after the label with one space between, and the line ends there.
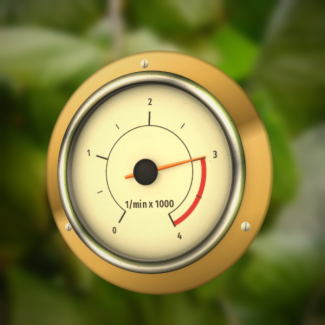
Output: **3000** rpm
